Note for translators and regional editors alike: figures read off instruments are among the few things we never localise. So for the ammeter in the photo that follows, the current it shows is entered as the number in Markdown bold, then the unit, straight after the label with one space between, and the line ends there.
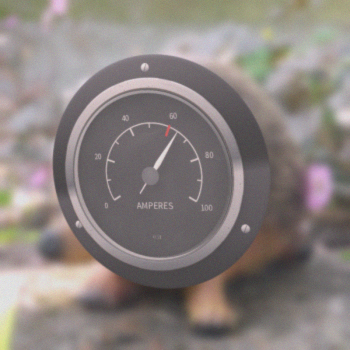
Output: **65** A
